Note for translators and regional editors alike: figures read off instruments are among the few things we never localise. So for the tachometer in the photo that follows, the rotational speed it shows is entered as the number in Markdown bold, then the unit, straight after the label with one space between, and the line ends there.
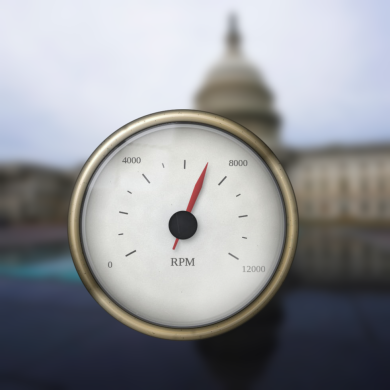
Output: **7000** rpm
